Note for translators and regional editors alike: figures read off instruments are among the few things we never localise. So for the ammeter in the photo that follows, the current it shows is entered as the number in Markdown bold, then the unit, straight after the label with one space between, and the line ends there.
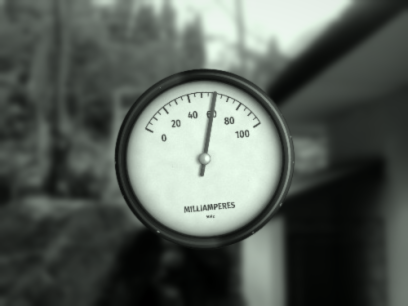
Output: **60** mA
